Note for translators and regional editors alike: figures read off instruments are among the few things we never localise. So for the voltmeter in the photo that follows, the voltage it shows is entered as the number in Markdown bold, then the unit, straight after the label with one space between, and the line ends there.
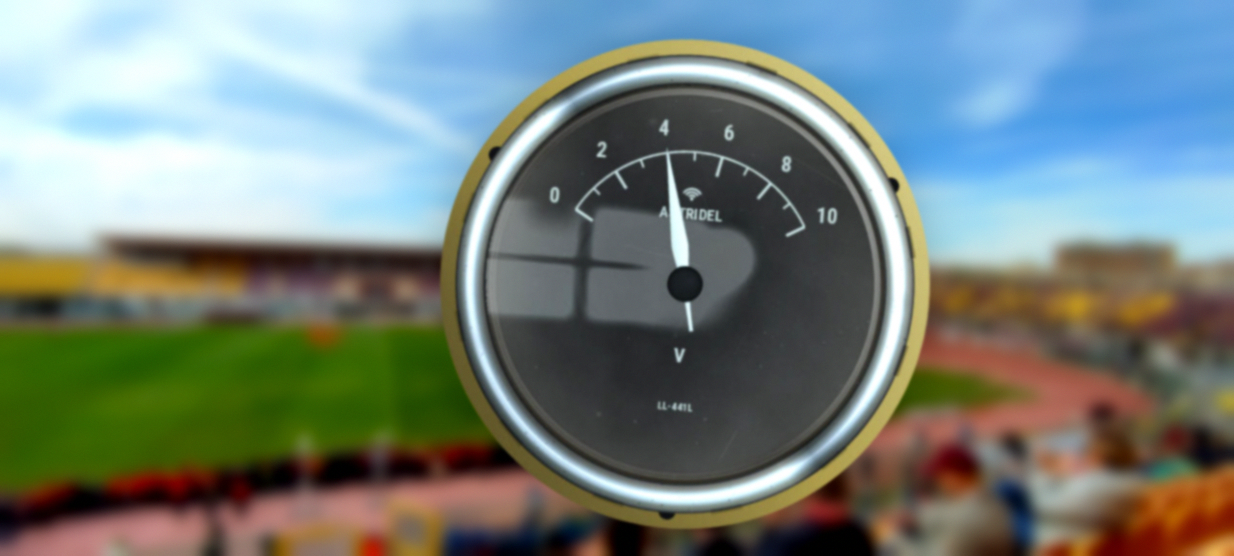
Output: **4** V
